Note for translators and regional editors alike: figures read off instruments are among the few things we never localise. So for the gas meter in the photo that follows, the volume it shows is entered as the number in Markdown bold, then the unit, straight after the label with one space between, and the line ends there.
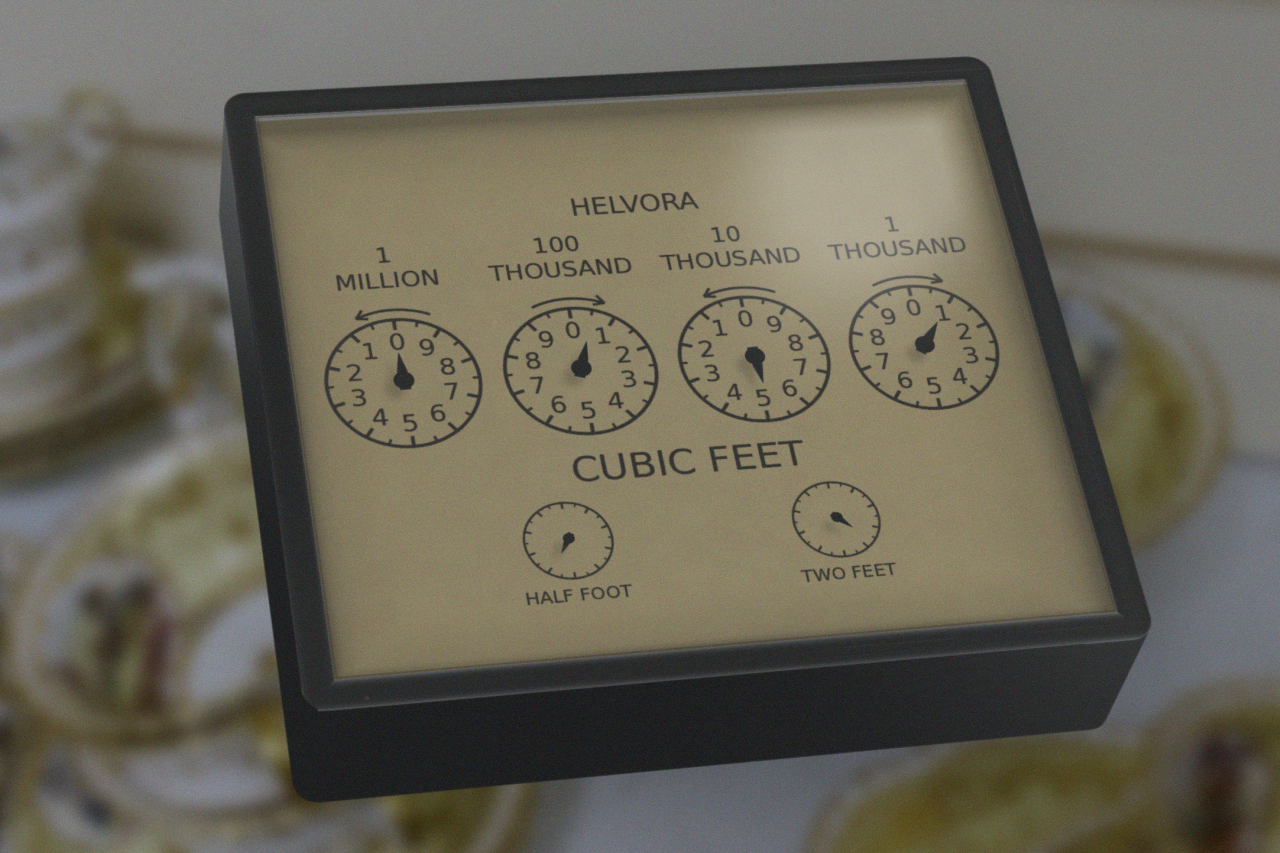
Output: **5100** ft³
